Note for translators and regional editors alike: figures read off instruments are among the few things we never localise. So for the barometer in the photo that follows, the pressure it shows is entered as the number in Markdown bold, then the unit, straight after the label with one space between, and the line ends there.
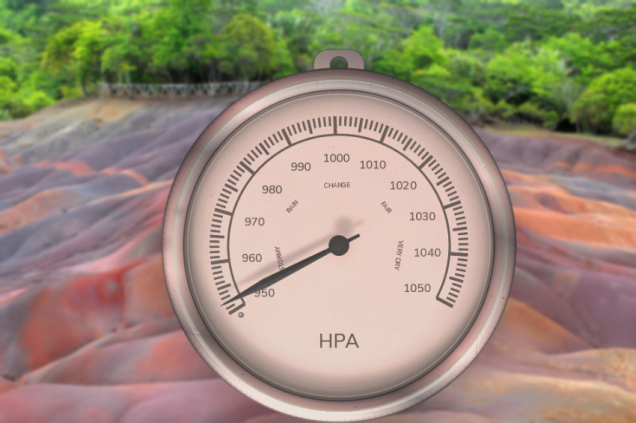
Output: **952** hPa
